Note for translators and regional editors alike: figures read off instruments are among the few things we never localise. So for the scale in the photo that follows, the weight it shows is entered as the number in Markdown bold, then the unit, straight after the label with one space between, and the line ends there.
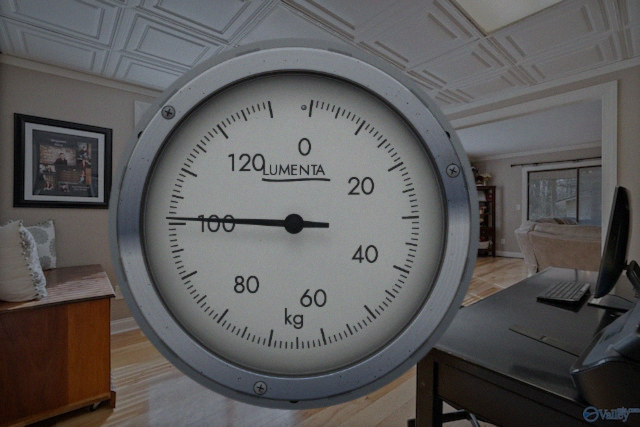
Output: **101** kg
